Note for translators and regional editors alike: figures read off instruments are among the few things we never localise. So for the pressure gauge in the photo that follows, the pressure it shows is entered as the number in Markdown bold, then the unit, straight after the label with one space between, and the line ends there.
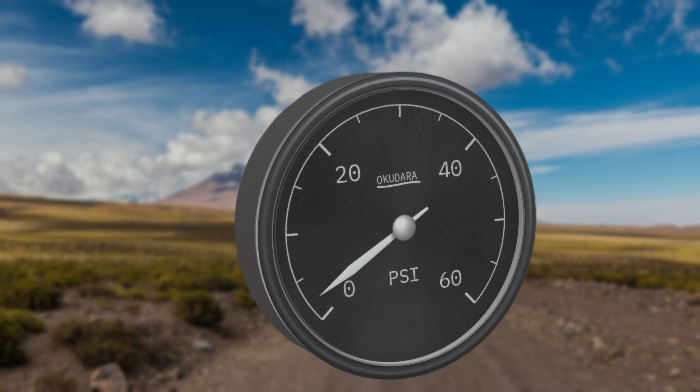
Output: **2.5** psi
